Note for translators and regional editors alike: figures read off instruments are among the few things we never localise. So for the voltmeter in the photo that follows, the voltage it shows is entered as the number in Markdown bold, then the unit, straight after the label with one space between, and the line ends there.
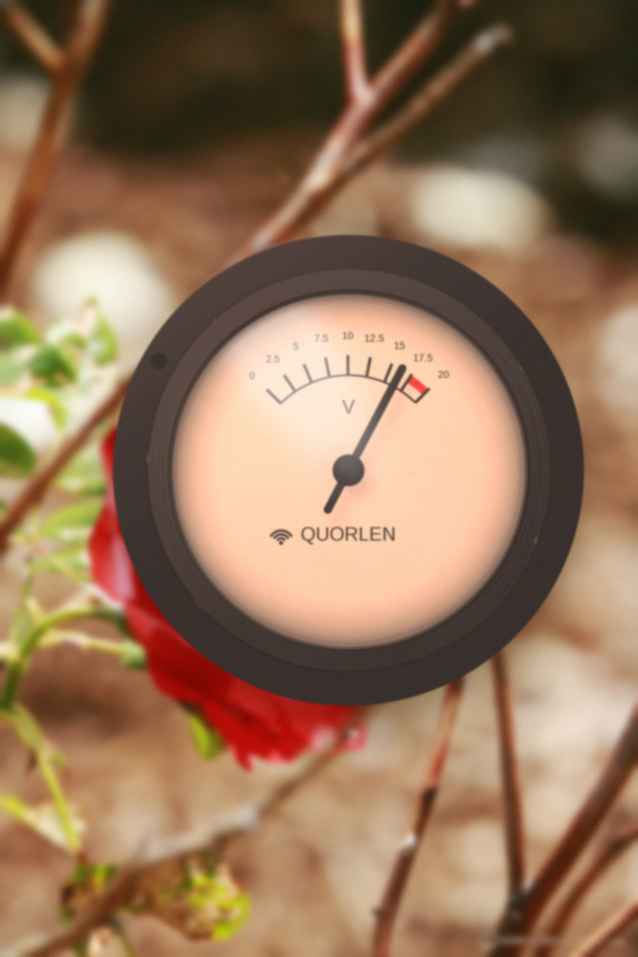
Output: **16.25** V
